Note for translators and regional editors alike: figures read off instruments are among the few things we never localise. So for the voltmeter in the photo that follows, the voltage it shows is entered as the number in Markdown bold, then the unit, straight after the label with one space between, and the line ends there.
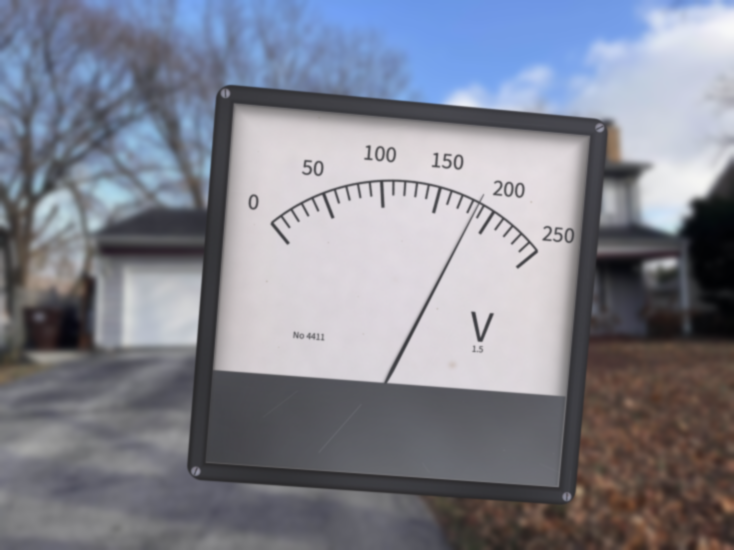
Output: **185** V
